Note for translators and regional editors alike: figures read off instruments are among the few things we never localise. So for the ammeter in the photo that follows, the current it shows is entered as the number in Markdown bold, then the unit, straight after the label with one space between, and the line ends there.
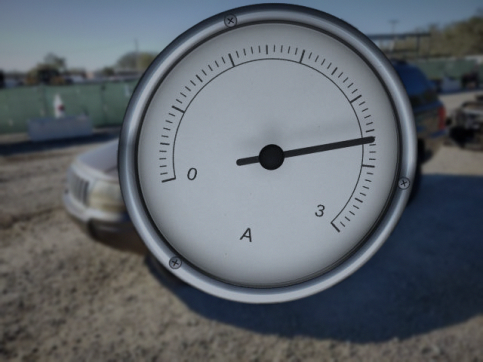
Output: **2.3** A
